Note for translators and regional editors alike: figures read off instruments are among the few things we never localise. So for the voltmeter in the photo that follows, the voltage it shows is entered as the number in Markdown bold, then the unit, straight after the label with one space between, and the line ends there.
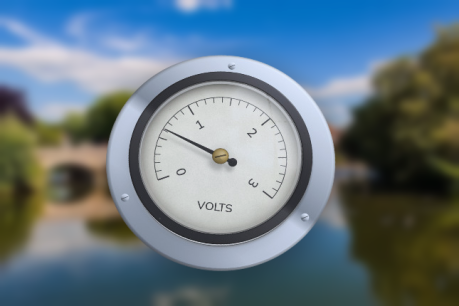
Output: **0.6** V
